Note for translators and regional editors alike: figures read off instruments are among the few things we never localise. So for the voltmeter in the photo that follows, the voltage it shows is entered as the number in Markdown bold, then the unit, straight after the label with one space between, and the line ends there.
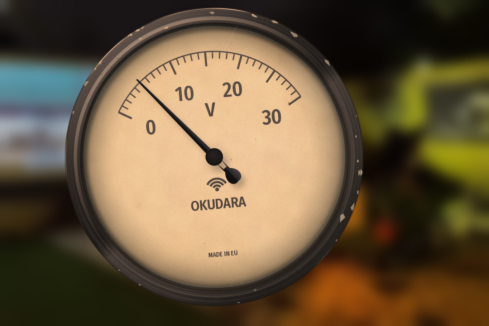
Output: **5** V
